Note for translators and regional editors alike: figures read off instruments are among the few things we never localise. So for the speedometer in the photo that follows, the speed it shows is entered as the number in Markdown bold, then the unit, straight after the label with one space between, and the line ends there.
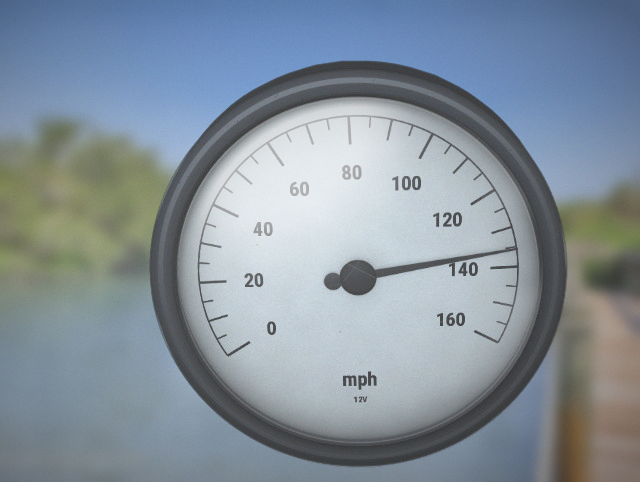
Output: **135** mph
